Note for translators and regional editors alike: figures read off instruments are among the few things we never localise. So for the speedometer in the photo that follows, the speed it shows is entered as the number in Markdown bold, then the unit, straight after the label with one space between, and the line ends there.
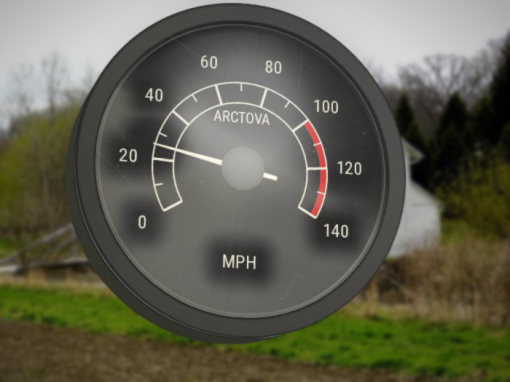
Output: **25** mph
